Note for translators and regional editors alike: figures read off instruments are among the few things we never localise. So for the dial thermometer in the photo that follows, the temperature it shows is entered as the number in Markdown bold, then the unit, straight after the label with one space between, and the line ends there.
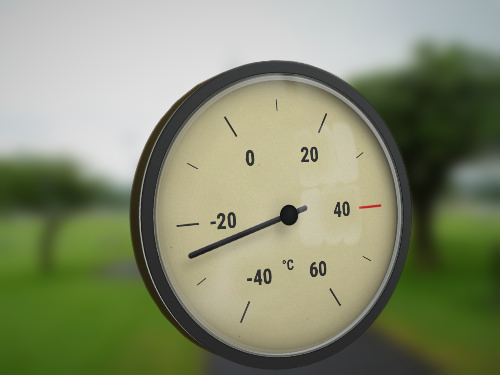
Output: **-25** °C
